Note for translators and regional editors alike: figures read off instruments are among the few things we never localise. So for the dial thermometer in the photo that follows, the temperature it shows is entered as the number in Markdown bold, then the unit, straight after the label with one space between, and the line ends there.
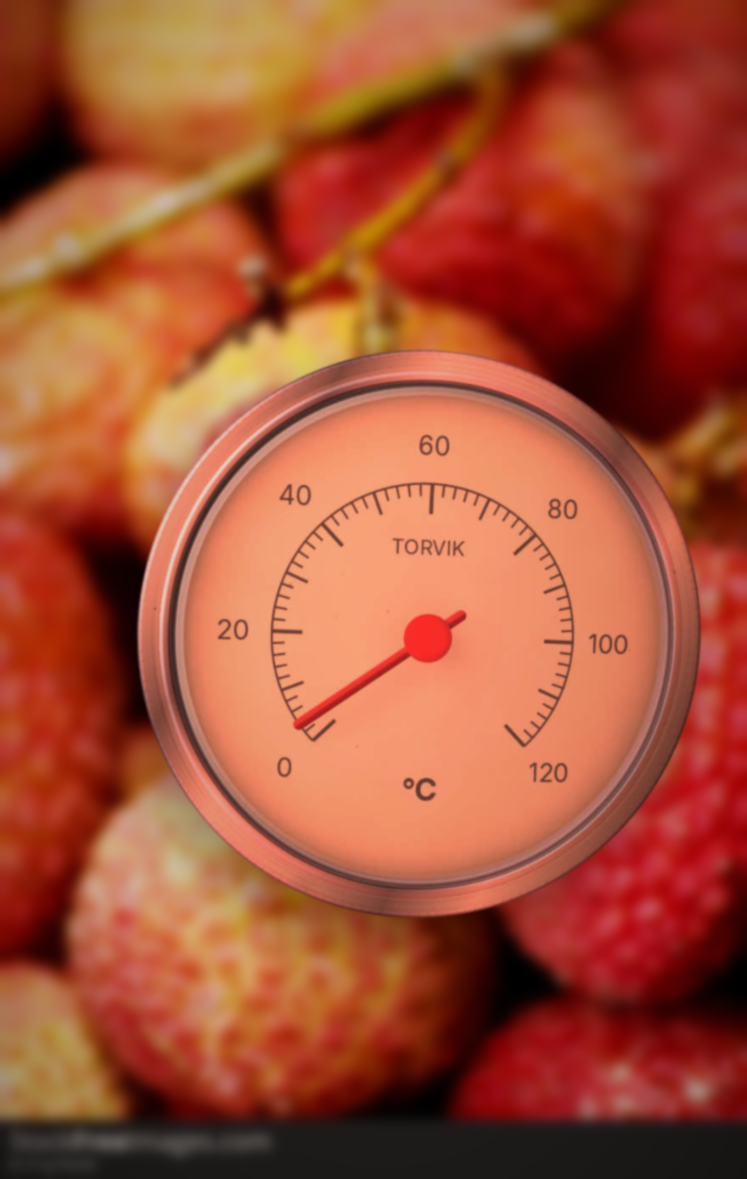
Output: **4** °C
